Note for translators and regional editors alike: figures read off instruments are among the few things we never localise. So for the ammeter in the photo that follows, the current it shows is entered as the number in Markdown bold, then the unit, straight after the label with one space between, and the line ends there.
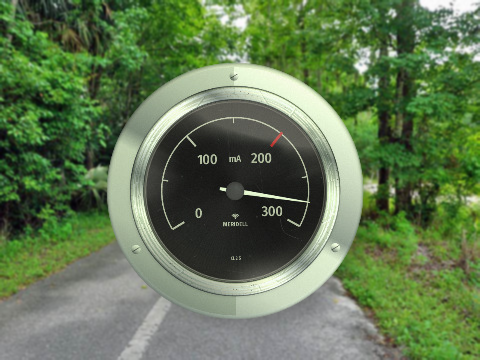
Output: **275** mA
